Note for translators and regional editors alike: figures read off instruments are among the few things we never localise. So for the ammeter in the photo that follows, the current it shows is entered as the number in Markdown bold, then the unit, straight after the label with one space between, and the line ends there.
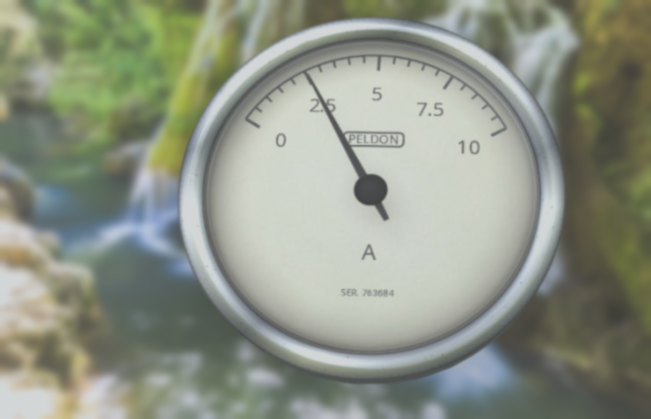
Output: **2.5** A
